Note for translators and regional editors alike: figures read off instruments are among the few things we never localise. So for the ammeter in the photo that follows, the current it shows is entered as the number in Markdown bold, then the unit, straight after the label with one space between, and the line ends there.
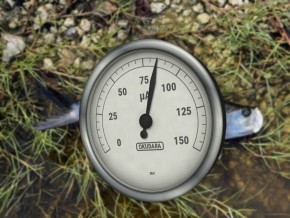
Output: **85** µA
